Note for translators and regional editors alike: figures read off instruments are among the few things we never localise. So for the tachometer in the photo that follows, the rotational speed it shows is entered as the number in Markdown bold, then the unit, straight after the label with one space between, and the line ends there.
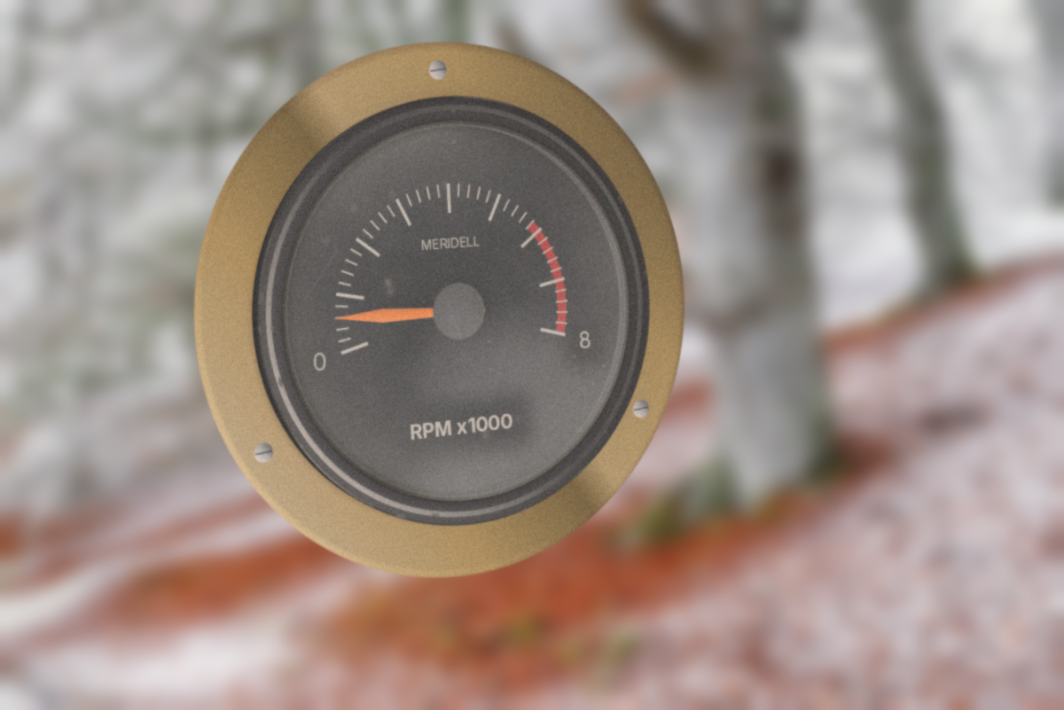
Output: **600** rpm
